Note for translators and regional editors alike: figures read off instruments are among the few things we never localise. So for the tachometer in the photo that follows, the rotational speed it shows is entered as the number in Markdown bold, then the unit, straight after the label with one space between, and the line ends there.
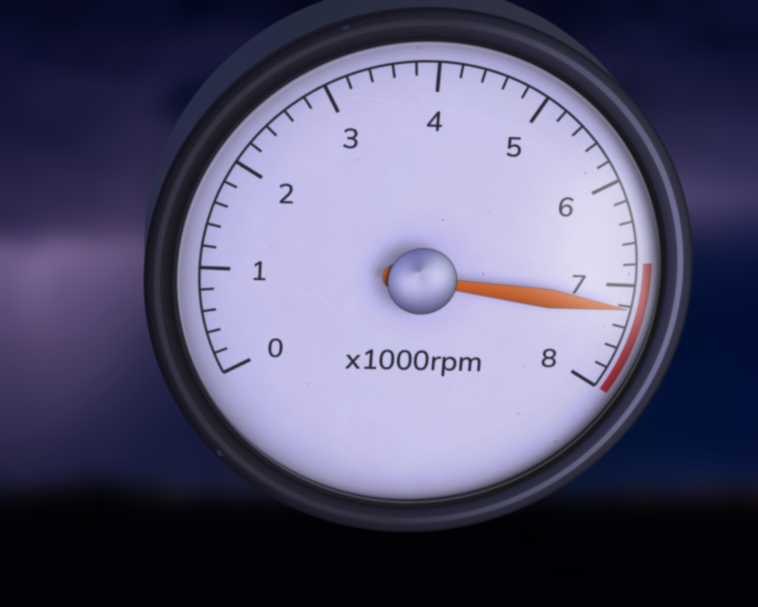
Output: **7200** rpm
